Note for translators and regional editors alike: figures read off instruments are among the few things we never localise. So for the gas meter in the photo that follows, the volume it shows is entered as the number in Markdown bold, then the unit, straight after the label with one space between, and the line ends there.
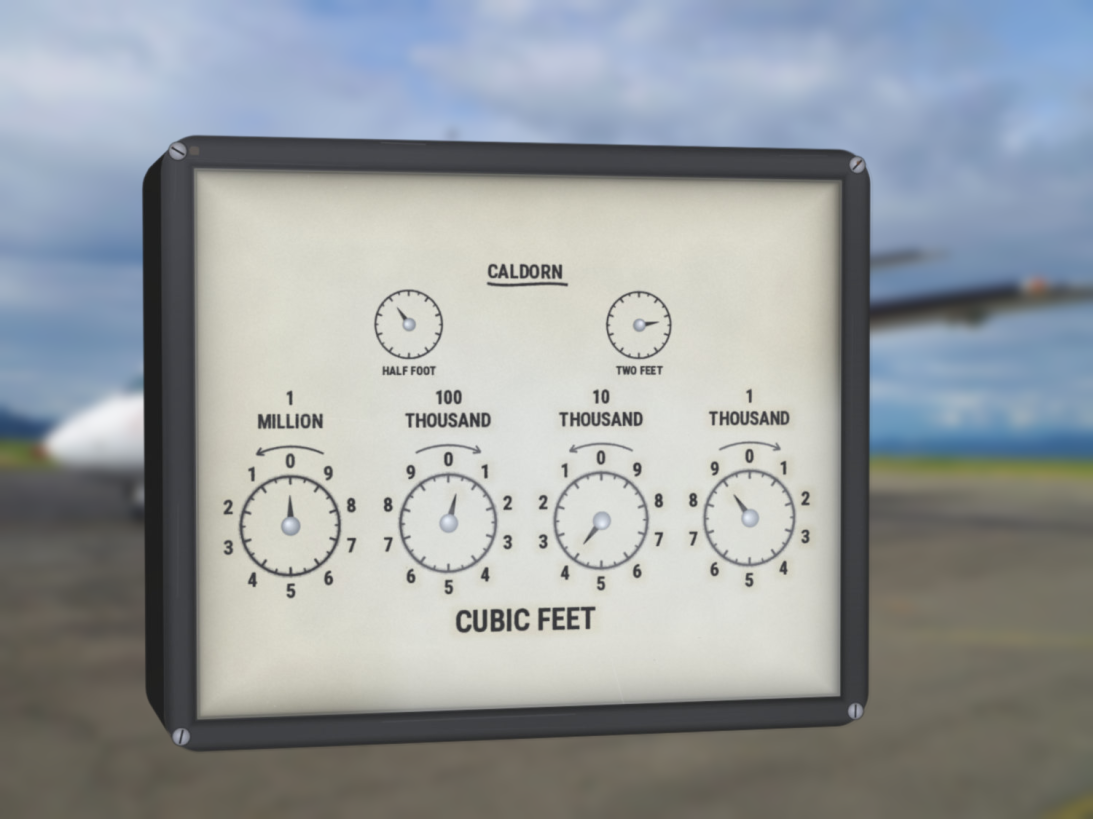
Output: **3900** ft³
